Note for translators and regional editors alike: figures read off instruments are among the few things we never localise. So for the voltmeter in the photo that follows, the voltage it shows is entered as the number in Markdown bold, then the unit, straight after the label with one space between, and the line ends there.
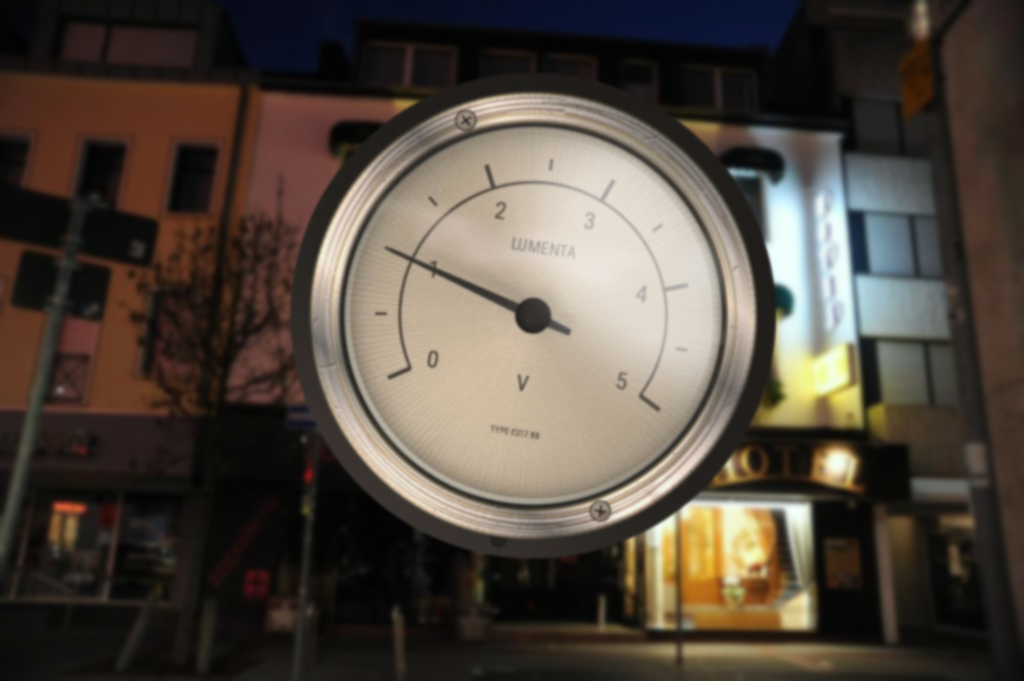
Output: **1** V
